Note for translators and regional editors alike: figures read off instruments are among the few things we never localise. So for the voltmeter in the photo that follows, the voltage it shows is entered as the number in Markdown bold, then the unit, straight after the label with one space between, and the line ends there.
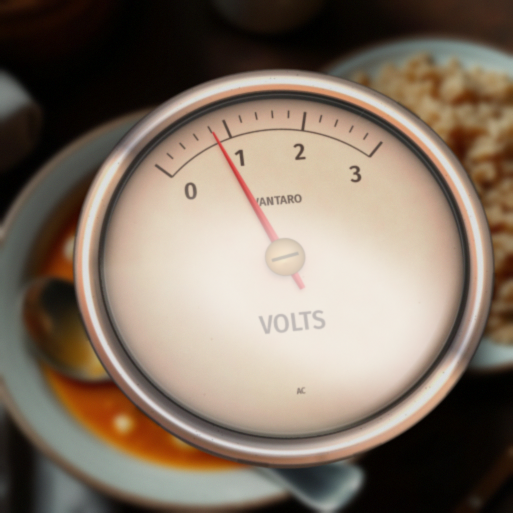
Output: **0.8** V
